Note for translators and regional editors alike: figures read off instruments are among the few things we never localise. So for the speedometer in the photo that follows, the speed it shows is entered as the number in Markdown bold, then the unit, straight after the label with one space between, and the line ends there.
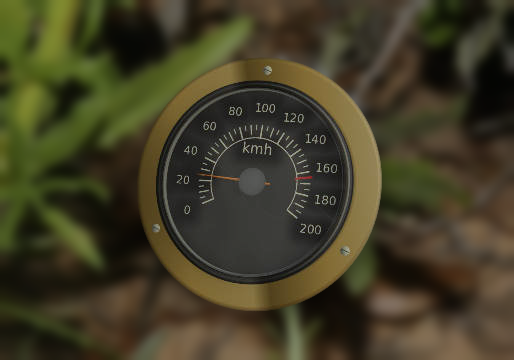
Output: **25** km/h
